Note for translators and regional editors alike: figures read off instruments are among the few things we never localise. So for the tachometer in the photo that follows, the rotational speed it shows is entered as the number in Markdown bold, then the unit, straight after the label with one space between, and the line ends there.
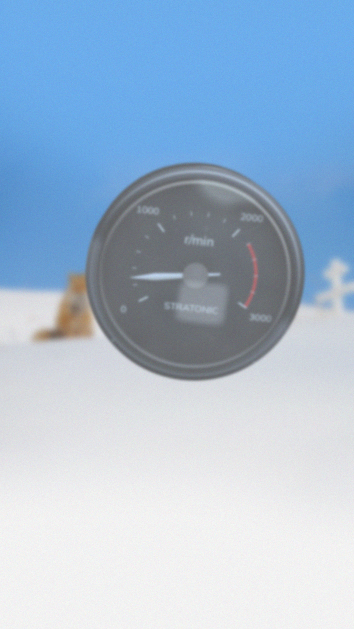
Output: **300** rpm
